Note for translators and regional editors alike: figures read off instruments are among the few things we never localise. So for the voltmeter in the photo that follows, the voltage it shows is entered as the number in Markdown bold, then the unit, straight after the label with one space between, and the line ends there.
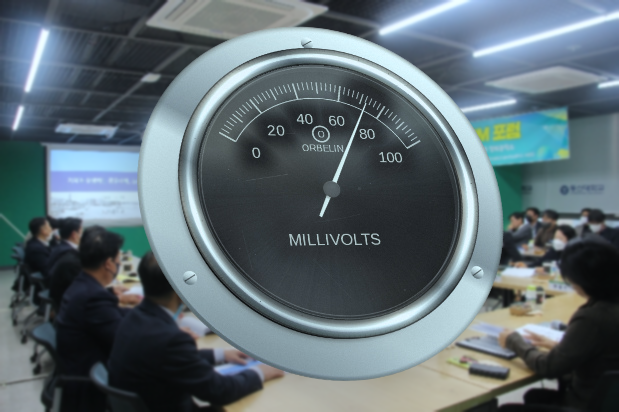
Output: **72** mV
